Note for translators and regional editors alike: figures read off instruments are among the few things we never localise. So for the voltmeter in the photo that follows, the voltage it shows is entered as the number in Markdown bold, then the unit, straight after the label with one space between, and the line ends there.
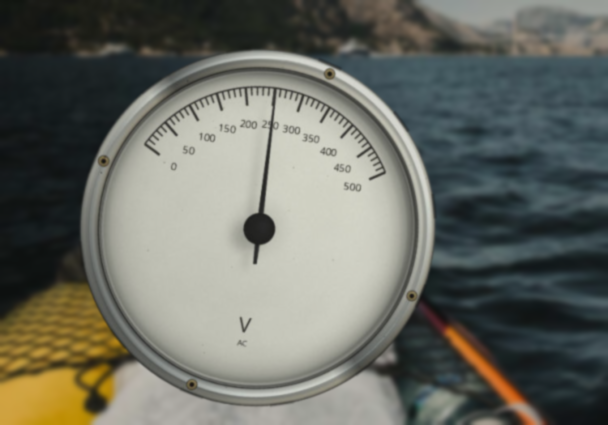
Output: **250** V
